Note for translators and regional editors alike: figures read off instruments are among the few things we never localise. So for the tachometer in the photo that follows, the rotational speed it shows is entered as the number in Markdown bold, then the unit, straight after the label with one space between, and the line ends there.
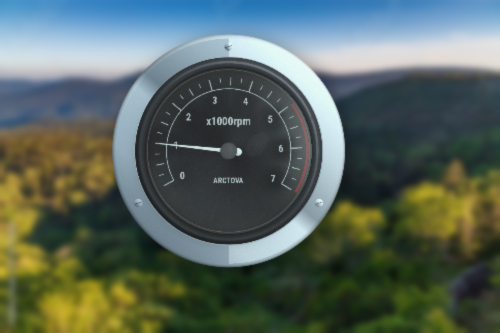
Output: **1000** rpm
